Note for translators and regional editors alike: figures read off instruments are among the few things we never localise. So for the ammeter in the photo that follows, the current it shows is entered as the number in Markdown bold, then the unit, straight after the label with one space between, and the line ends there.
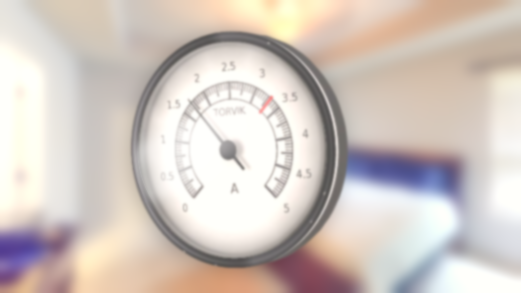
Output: **1.75** A
